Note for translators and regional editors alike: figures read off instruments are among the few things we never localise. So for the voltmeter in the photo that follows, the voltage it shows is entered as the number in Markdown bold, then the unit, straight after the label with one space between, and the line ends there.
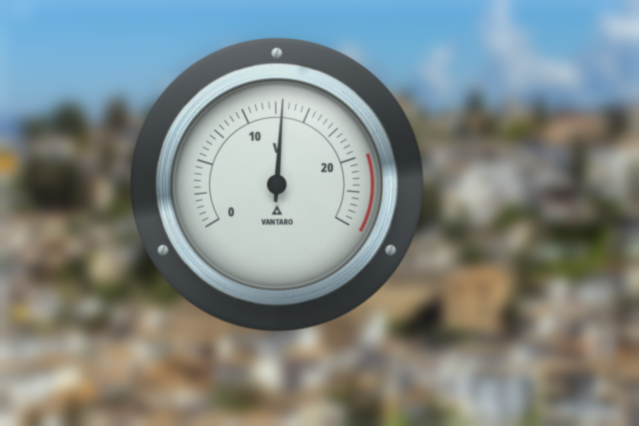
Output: **13** V
